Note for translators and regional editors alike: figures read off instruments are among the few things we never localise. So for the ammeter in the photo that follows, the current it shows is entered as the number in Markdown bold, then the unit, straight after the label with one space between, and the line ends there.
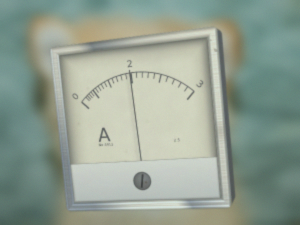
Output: **2** A
